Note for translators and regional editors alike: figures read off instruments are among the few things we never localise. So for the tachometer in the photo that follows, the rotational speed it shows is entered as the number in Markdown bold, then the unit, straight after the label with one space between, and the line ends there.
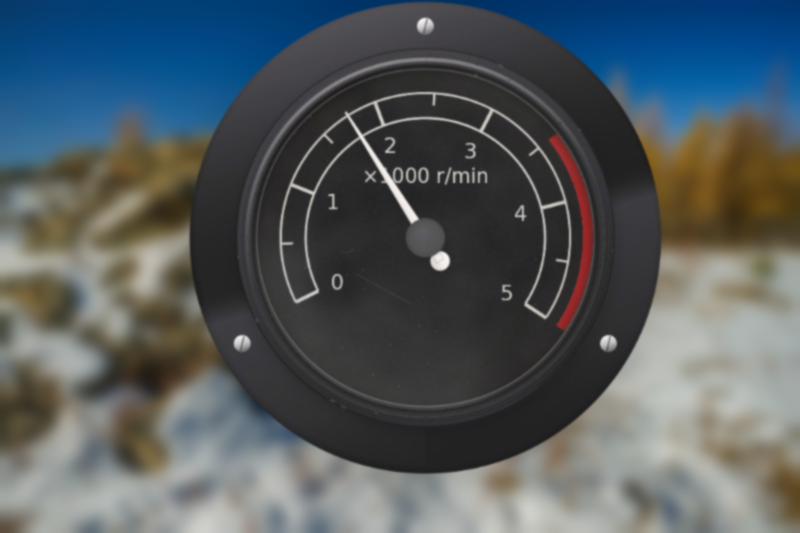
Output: **1750** rpm
